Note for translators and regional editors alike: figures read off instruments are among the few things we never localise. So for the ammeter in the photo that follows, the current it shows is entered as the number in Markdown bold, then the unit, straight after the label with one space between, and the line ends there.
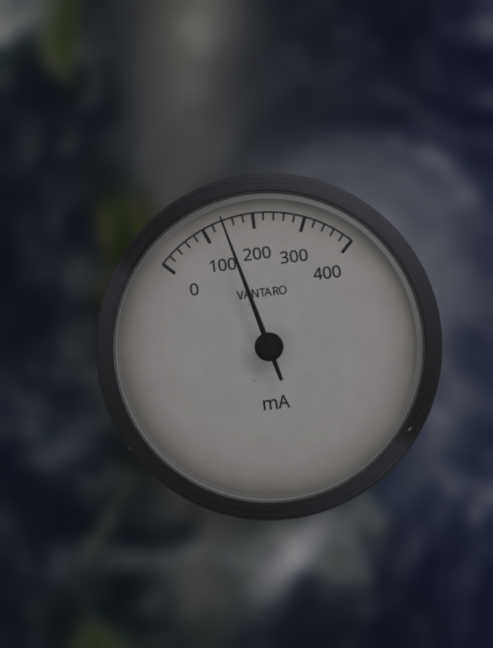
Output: **140** mA
